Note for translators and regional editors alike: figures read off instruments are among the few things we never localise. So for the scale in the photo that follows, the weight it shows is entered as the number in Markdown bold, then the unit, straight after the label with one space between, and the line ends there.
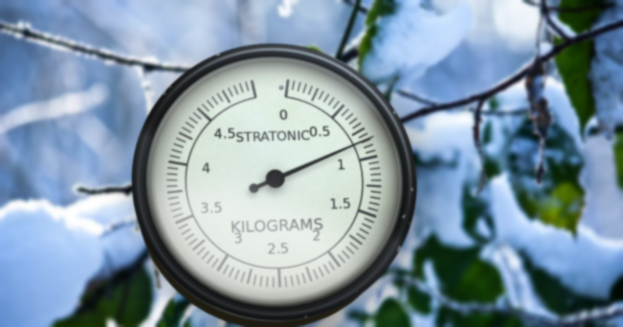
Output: **0.85** kg
